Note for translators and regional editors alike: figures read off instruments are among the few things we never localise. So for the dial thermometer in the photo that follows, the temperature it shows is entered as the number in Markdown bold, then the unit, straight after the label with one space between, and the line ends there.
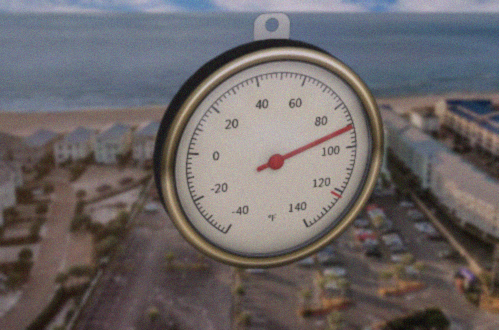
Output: **90** °F
